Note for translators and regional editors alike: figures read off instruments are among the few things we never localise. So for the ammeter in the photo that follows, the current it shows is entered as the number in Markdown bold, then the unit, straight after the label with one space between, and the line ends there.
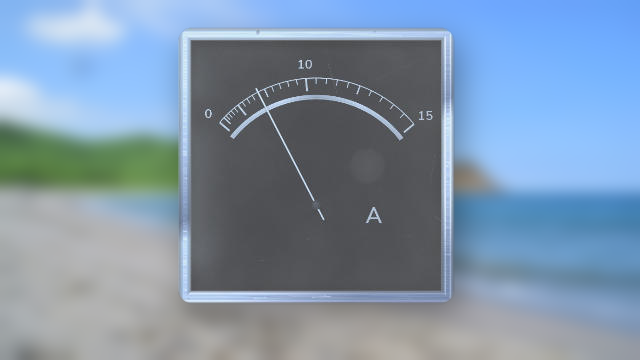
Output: **7** A
